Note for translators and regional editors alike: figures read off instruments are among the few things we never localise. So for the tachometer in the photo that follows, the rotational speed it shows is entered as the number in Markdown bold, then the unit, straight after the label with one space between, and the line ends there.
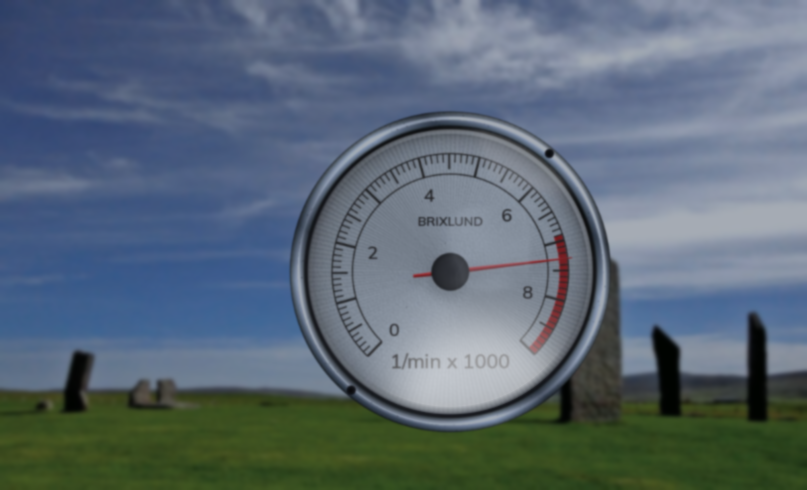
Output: **7300** rpm
